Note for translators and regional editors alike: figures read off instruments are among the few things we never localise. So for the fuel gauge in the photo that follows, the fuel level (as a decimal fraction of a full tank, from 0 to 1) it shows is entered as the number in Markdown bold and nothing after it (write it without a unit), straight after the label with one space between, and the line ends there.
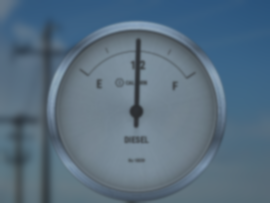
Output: **0.5**
